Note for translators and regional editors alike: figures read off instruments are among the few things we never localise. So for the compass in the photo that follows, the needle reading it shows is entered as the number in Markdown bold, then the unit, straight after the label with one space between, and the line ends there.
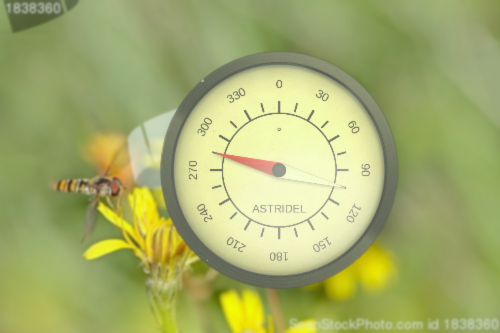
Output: **285** °
